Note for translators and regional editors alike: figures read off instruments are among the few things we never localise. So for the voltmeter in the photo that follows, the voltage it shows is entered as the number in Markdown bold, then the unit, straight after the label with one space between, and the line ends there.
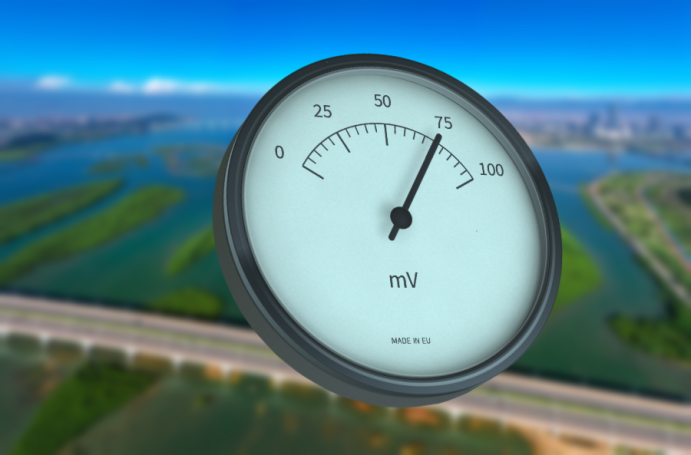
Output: **75** mV
